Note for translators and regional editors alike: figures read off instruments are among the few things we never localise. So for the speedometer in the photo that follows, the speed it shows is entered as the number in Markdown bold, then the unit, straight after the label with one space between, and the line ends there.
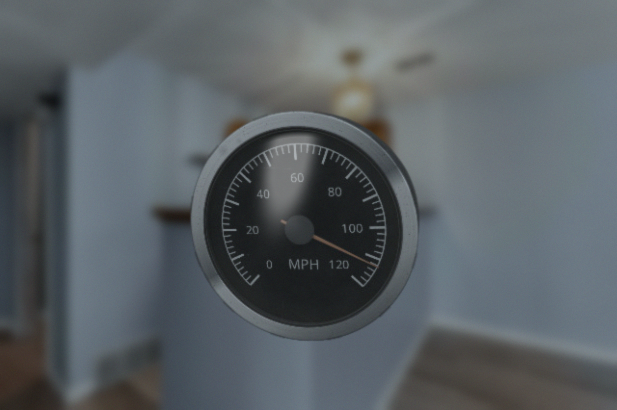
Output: **112** mph
